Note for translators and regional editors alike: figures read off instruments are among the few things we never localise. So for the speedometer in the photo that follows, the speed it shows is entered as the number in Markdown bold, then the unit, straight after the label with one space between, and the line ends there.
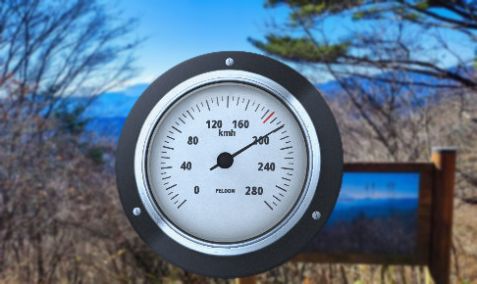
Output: **200** km/h
